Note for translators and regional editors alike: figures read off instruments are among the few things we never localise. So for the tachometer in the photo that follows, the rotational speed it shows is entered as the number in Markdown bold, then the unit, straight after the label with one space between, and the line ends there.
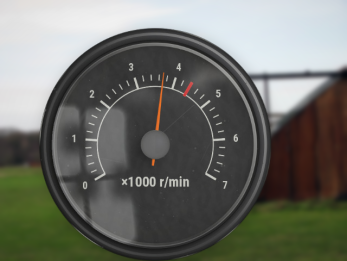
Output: **3700** rpm
